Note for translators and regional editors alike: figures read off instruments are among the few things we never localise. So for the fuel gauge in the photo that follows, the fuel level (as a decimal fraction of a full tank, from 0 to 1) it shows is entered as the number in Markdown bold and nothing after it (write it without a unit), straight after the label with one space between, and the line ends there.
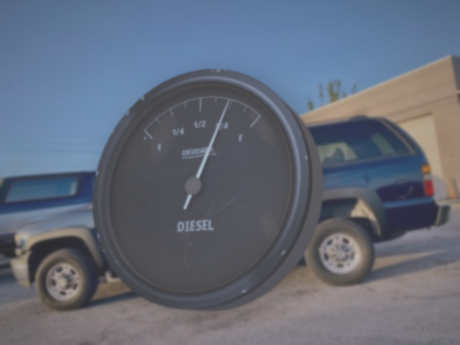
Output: **0.75**
